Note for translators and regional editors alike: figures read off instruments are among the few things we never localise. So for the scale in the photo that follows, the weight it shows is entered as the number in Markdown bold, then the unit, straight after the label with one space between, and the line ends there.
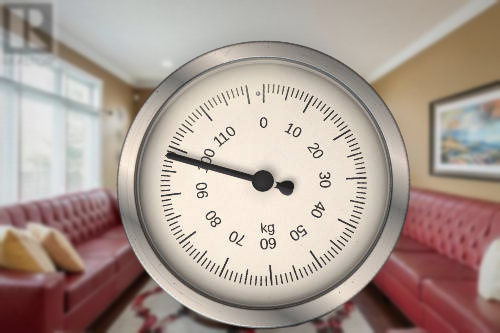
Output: **98** kg
